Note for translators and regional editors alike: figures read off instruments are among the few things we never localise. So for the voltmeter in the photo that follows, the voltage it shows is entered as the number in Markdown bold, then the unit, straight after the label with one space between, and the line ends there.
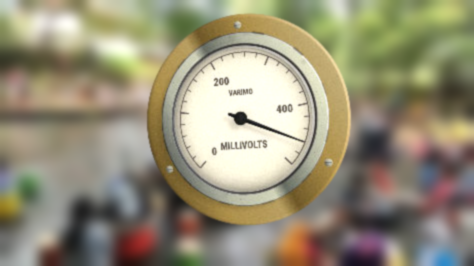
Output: **460** mV
